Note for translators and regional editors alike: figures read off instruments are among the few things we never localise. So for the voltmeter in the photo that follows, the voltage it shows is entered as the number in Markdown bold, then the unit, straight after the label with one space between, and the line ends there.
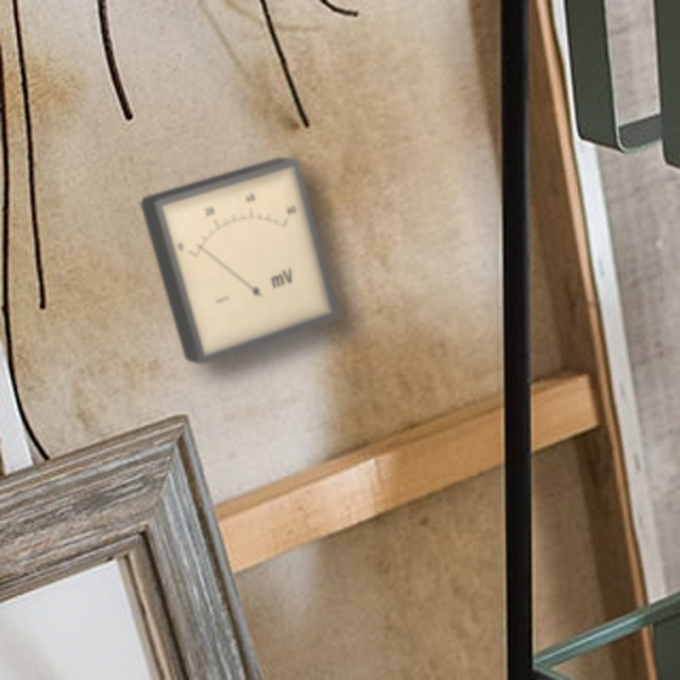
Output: **5** mV
